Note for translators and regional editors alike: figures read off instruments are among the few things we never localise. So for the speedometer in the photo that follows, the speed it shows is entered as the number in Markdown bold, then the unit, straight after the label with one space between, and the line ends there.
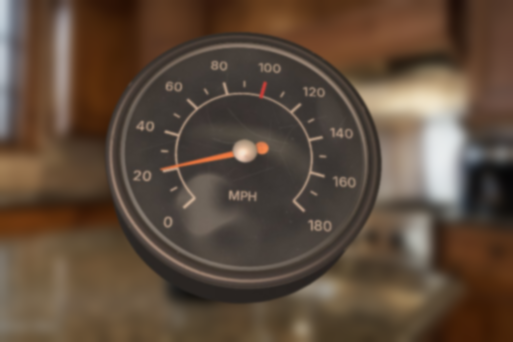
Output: **20** mph
